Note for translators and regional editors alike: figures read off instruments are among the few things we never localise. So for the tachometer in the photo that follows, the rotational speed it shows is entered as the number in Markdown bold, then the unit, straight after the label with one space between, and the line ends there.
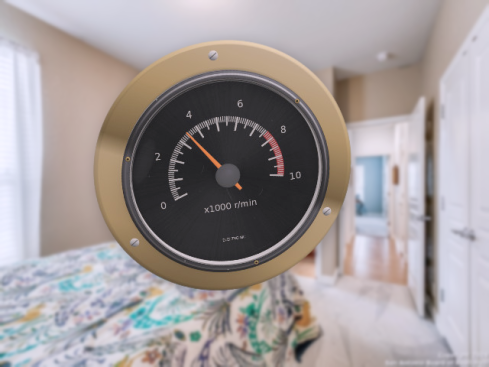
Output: **3500** rpm
